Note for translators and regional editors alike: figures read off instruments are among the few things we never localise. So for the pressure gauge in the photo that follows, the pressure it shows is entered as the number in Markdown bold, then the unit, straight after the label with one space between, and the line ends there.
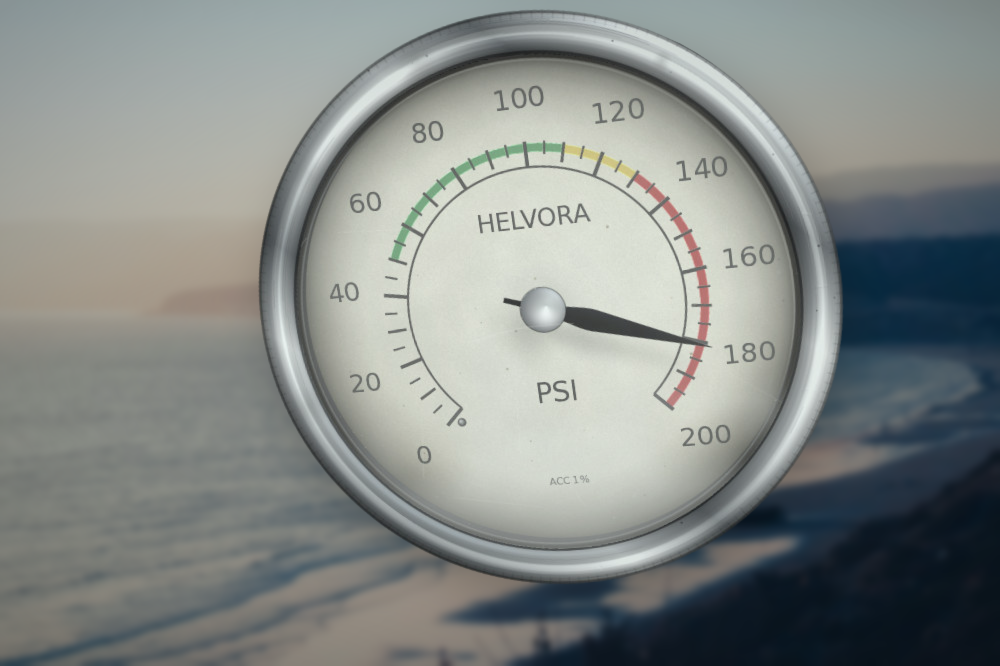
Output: **180** psi
